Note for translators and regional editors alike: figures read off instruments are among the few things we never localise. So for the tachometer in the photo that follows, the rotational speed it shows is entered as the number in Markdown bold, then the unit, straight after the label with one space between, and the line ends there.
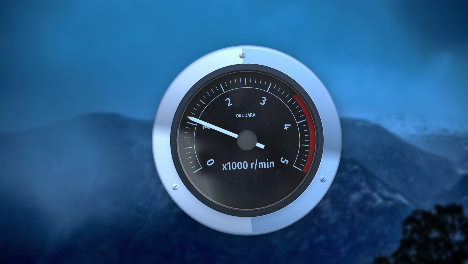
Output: **1100** rpm
